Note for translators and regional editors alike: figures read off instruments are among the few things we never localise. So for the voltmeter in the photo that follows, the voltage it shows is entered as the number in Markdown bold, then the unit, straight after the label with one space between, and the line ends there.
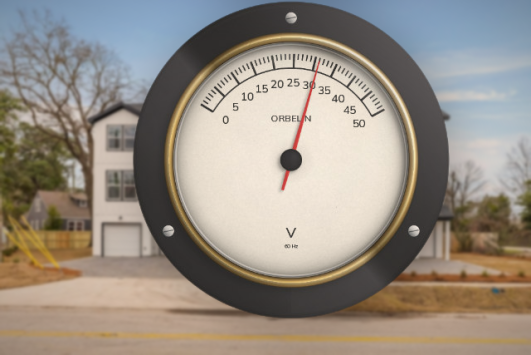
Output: **31** V
